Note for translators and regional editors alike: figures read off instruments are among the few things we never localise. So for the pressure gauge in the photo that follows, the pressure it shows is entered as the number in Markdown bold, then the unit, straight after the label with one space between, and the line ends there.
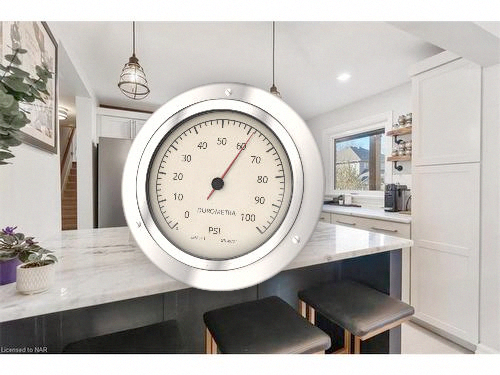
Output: **62** psi
